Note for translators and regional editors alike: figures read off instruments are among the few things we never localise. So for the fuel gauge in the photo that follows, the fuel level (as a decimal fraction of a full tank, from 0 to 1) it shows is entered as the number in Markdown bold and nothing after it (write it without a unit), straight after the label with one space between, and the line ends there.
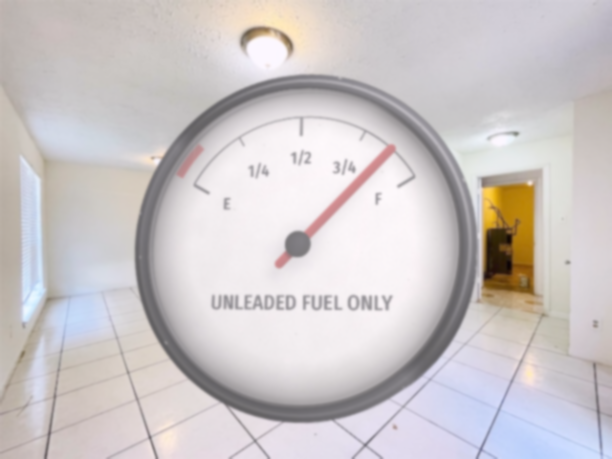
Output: **0.875**
